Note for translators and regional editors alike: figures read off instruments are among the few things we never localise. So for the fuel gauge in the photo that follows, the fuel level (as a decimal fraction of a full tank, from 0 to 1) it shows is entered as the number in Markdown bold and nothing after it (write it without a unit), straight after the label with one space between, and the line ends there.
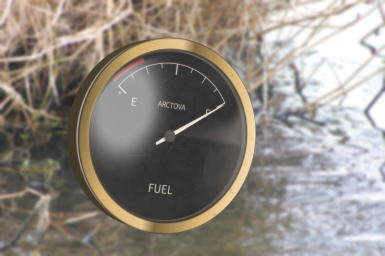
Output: **1**
